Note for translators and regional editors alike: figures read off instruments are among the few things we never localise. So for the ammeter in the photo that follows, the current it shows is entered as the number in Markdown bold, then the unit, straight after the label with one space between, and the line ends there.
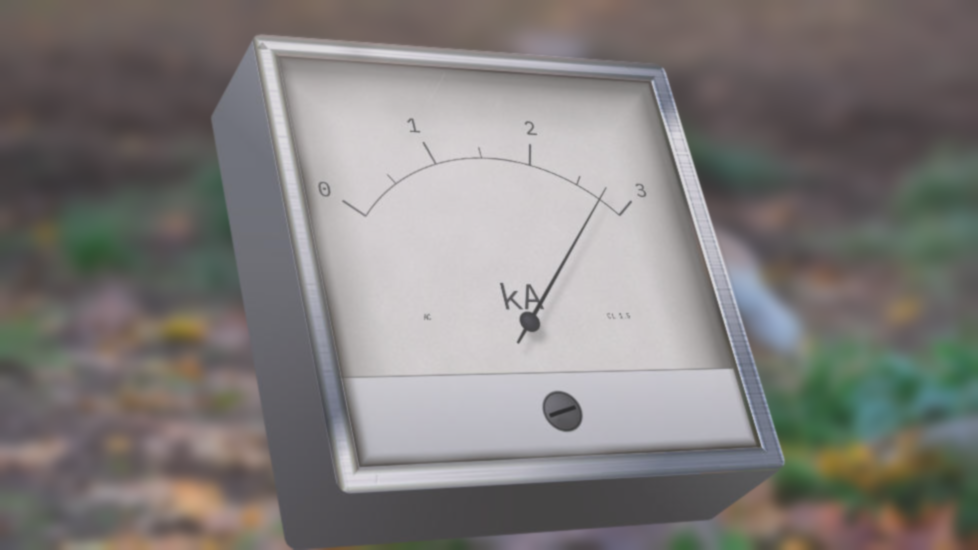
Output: **2.75** kA
